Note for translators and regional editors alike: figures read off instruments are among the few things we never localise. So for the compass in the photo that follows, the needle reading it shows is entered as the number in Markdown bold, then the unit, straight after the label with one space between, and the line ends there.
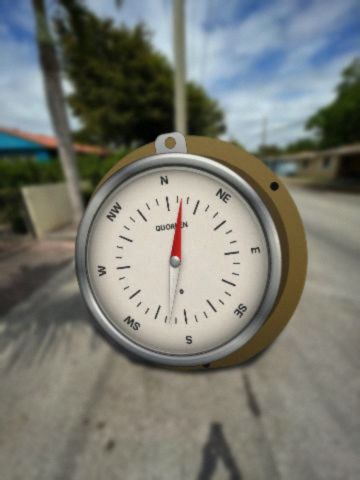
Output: **15** °
